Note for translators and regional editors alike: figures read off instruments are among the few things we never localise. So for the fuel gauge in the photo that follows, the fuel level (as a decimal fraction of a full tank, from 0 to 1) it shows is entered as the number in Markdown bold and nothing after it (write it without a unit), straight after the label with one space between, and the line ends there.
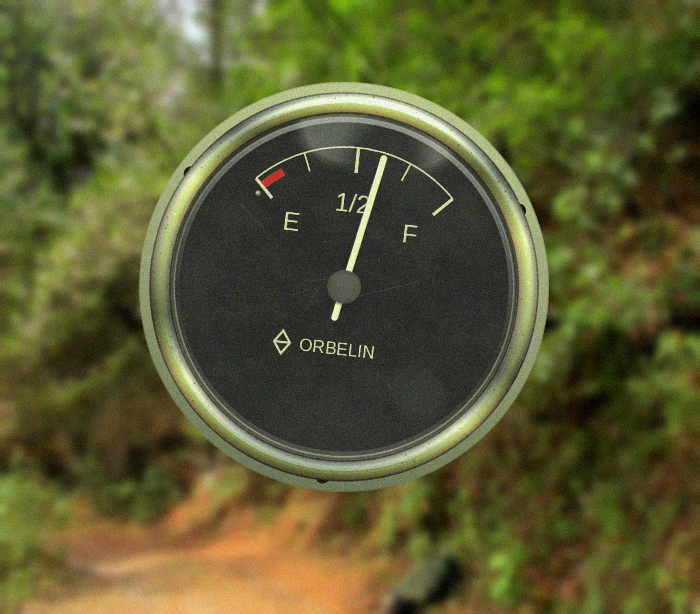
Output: **0.625**
